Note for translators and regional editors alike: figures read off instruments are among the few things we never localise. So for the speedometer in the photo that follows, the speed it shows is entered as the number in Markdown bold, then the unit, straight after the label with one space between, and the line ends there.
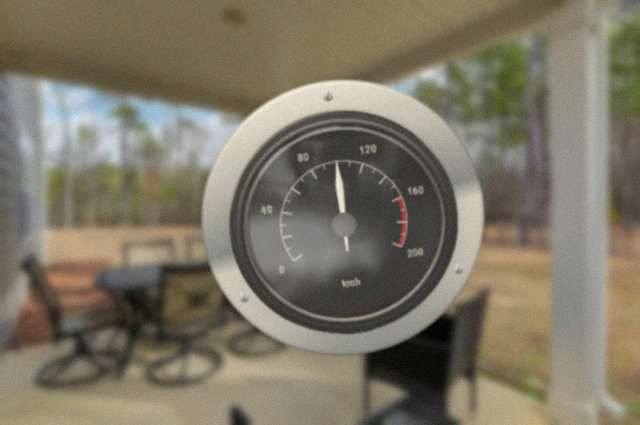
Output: **100** km/h
